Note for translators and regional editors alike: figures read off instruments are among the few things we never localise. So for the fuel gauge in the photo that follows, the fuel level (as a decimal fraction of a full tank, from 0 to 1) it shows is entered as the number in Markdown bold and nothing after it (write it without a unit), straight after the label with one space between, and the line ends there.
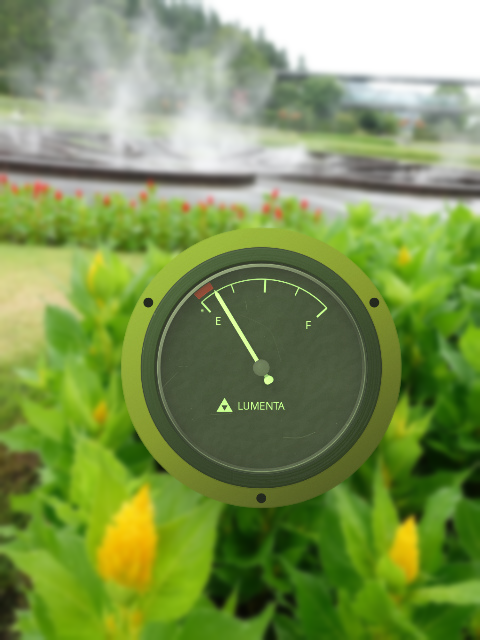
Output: **0.125**
